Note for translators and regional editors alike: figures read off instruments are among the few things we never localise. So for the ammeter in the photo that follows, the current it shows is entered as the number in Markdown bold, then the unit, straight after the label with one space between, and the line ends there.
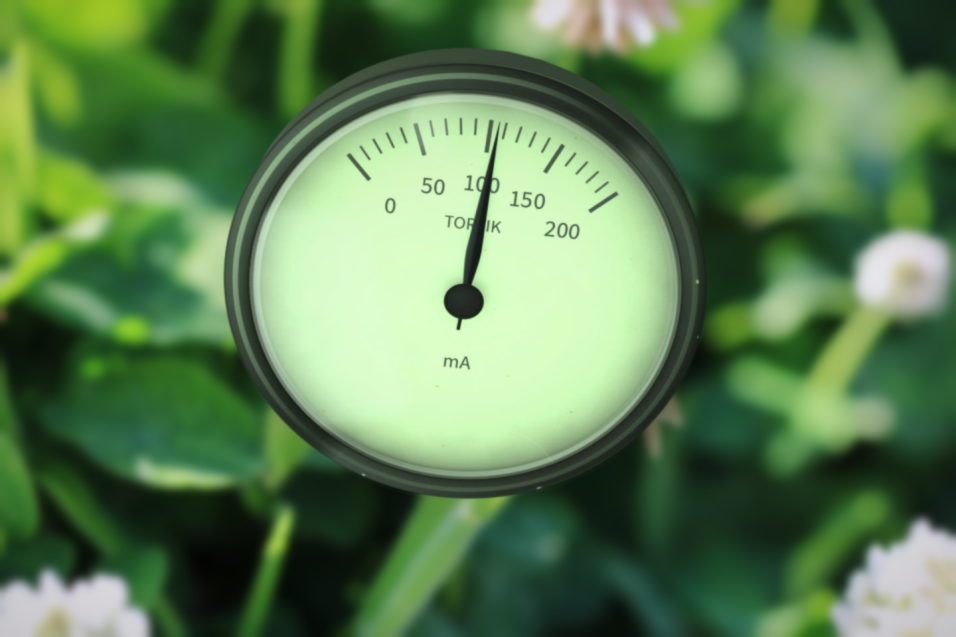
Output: **105** mA
